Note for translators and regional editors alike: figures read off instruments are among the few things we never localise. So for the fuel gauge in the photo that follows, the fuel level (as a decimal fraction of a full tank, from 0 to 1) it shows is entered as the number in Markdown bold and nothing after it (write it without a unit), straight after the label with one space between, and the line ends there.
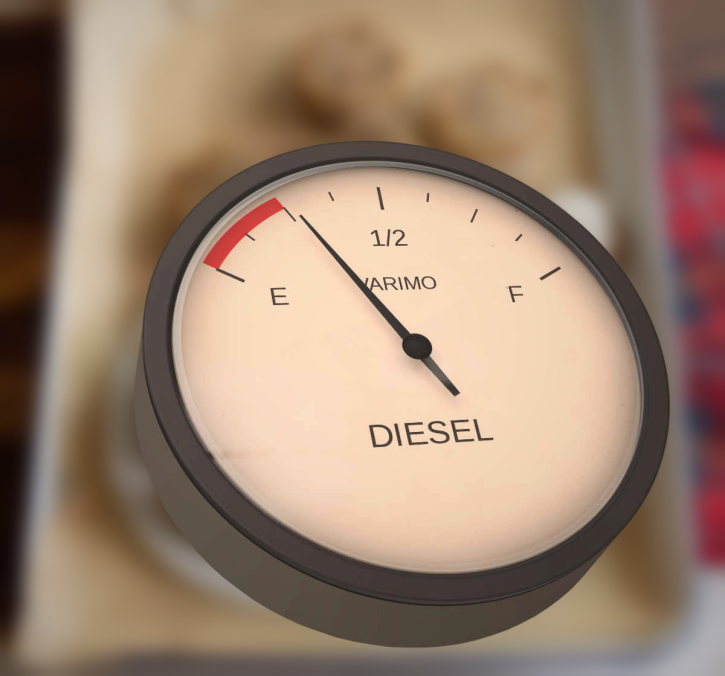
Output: **0.25**
